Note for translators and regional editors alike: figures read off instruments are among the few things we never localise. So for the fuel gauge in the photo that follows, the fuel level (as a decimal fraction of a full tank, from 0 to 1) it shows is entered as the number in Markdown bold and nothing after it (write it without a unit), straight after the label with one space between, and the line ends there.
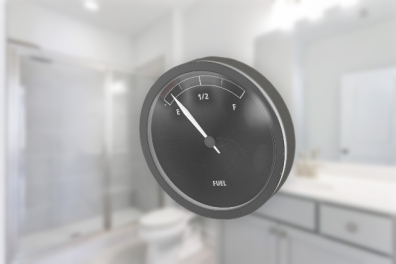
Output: **0.125**
